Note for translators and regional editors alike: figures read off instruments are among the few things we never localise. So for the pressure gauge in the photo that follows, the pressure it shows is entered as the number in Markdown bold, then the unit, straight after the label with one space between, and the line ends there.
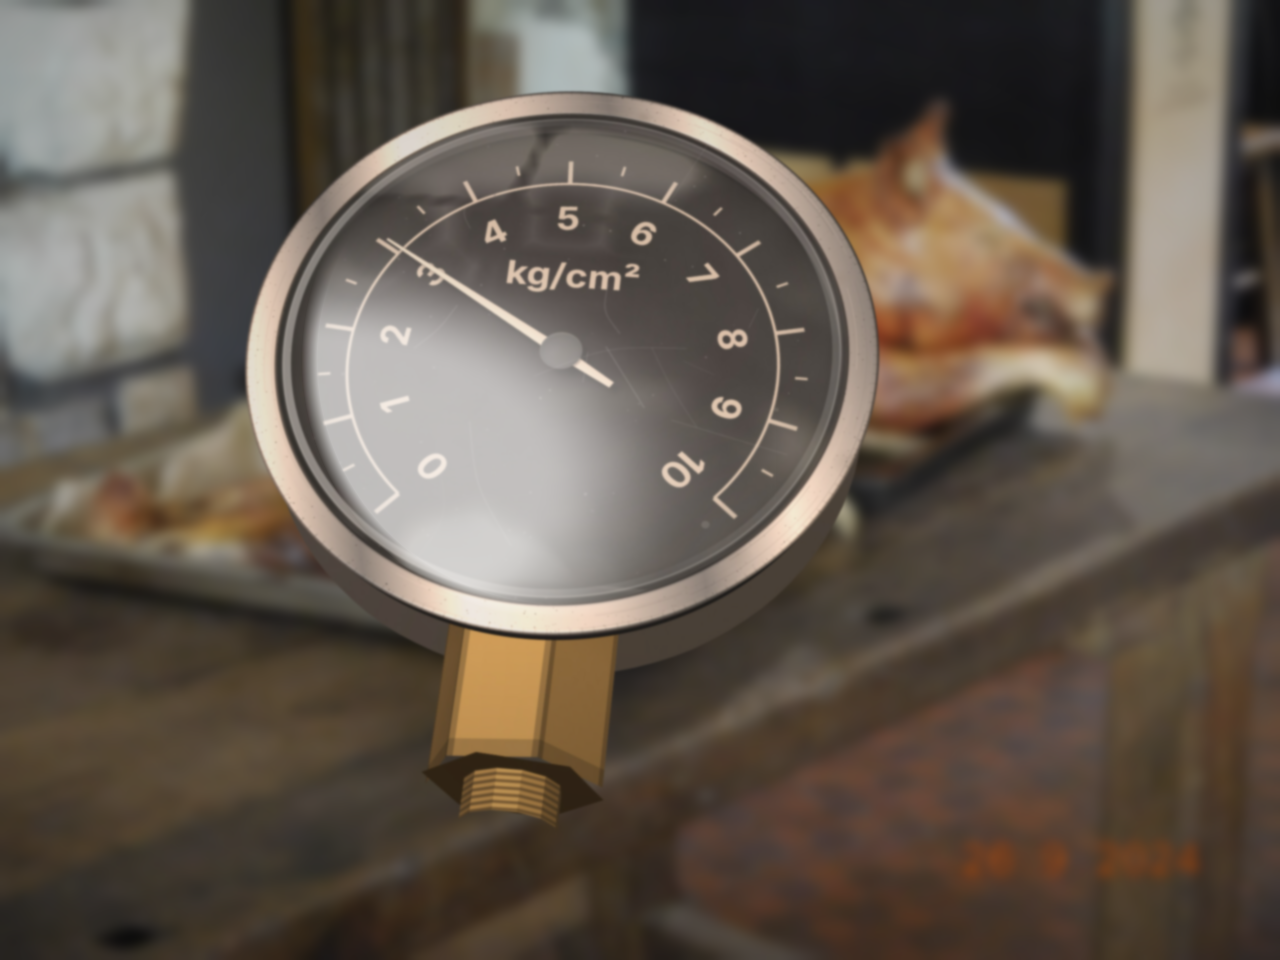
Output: **3** kg/cm²
